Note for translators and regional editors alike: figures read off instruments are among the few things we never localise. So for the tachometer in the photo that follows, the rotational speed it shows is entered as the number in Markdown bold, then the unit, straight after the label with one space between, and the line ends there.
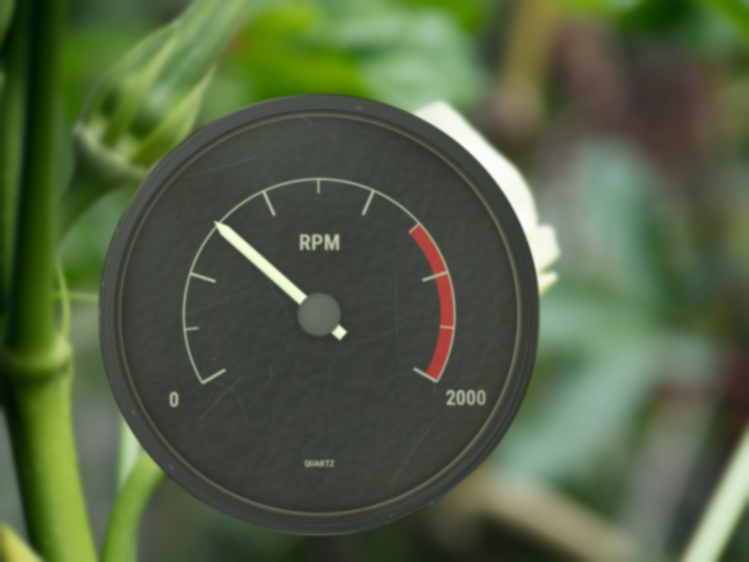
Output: **600** rpm
